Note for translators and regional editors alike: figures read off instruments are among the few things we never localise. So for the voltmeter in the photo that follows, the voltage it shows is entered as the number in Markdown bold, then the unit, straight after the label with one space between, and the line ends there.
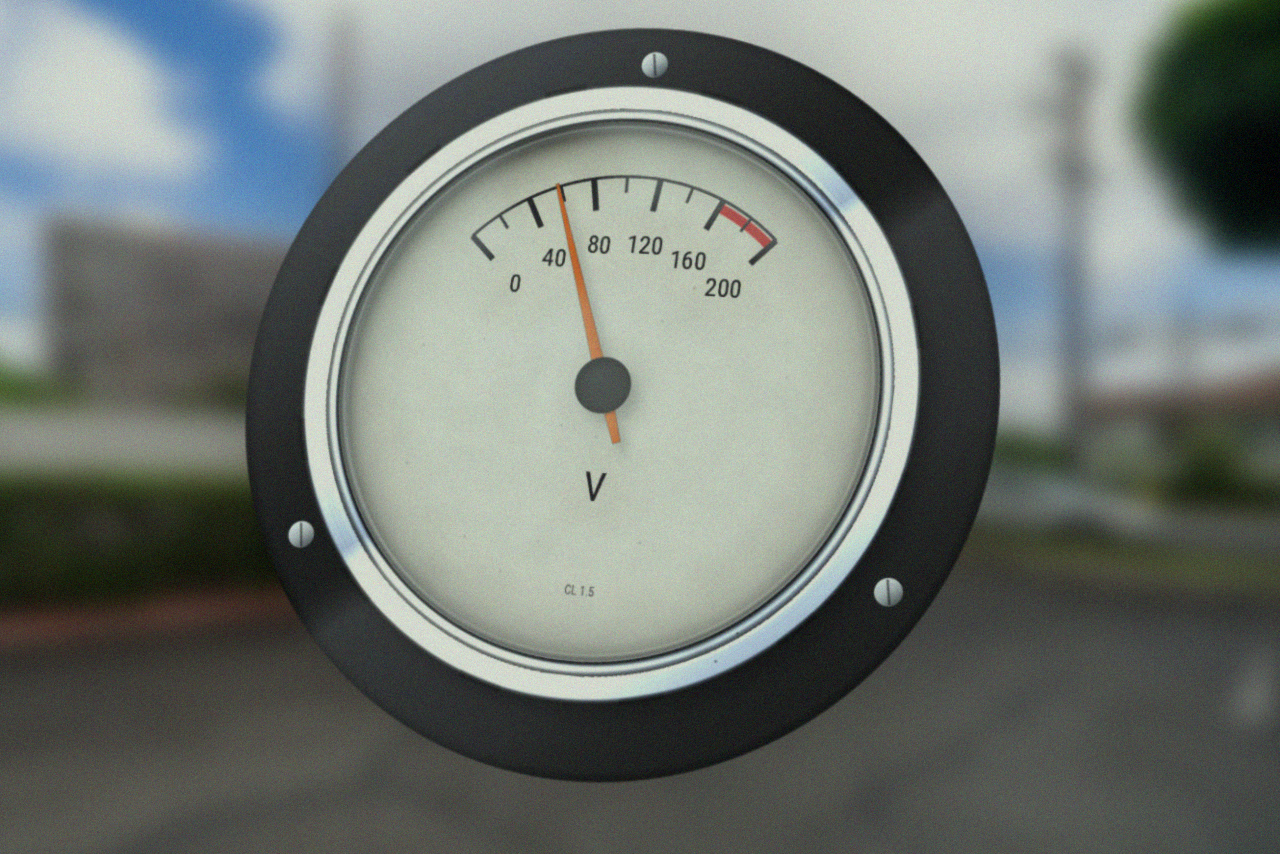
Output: **60** V
